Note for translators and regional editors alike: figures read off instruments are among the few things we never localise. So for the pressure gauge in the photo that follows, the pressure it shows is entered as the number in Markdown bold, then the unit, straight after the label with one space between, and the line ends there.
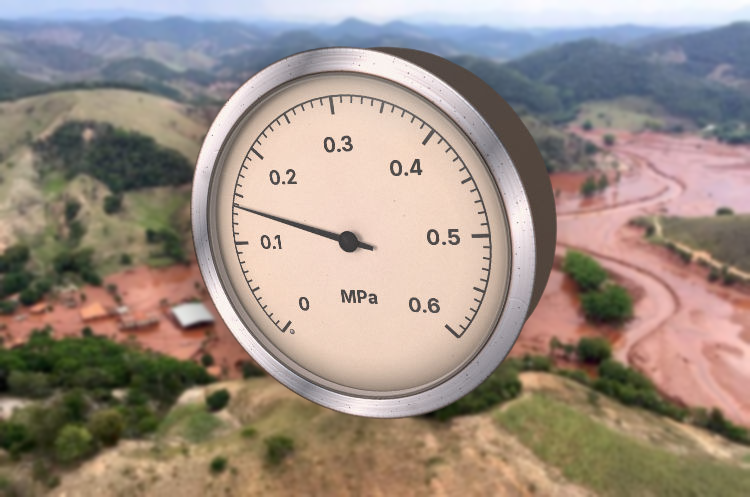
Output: **0.14** MPa
